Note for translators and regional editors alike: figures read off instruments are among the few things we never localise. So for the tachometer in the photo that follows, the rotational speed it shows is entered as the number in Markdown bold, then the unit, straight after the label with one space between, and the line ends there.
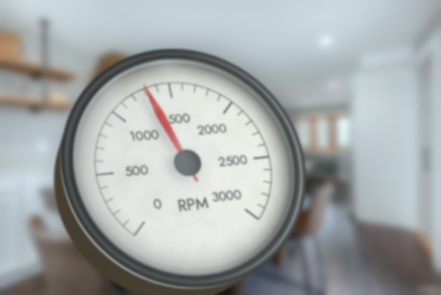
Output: **1300** rpm
